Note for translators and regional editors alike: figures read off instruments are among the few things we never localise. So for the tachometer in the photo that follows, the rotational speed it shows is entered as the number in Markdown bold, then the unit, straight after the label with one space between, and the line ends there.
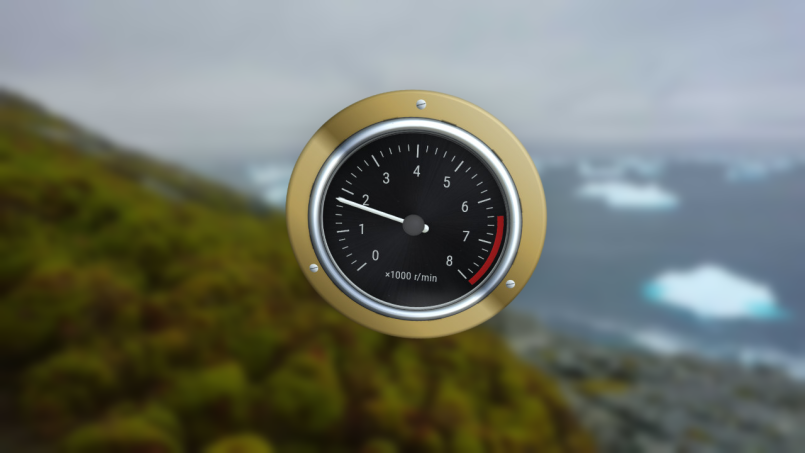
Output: **1800** rpm
